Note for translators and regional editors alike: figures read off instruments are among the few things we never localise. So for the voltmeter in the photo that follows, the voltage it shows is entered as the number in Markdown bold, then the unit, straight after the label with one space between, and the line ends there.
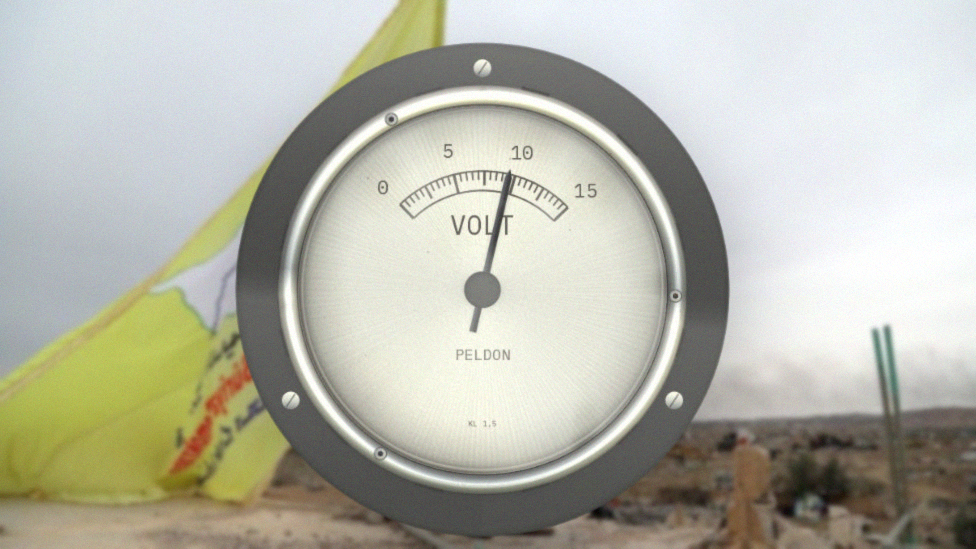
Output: **9.5** V
